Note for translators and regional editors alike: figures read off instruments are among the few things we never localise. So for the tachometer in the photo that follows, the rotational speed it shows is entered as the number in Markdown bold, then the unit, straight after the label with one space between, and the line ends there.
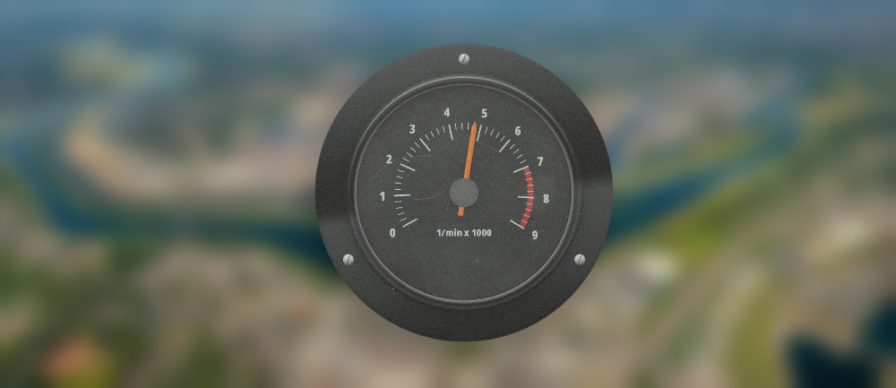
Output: **4800** rpm
